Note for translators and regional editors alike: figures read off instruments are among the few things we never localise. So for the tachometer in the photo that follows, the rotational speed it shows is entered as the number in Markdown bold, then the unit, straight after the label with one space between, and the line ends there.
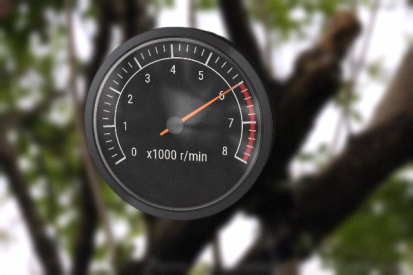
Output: **6000** rpm
